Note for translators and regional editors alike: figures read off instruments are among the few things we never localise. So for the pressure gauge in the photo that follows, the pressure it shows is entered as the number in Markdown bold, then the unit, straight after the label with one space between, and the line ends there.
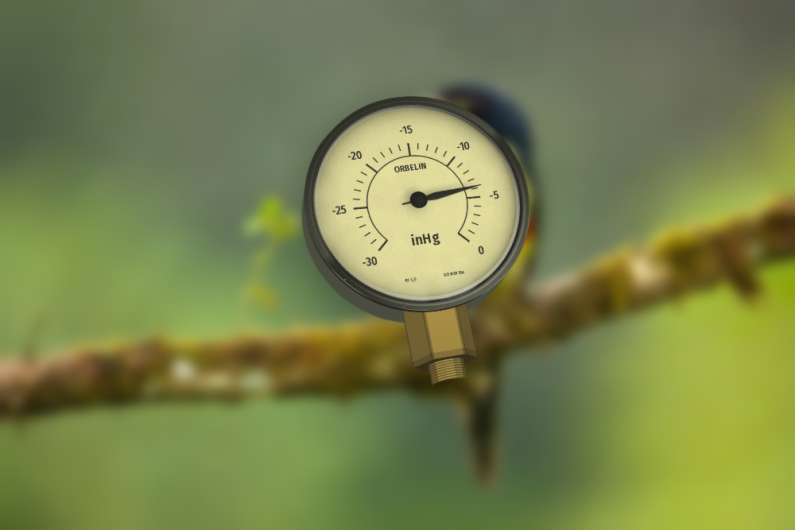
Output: **-6** inHg
